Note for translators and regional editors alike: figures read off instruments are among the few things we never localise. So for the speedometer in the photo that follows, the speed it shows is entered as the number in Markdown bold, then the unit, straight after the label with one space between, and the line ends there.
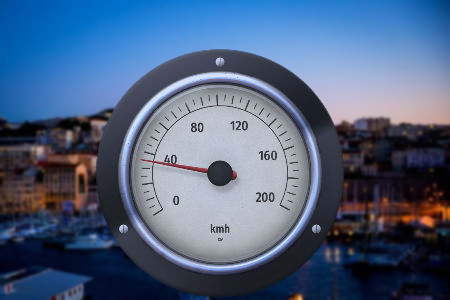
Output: **35** km/h
